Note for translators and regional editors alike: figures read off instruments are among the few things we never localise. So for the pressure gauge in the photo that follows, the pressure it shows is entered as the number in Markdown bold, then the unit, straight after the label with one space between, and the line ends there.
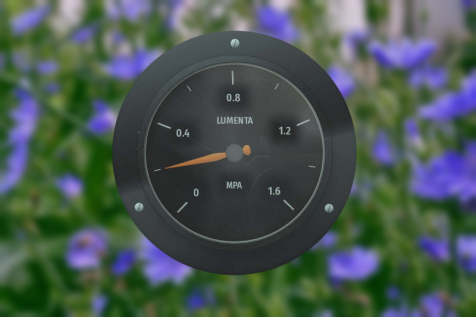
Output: **0.2** MPa
